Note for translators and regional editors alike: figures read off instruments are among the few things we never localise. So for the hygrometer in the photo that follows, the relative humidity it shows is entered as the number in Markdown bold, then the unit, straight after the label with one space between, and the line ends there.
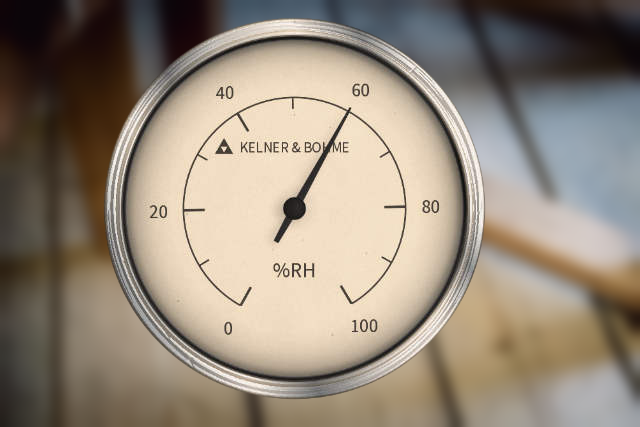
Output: **60** %
